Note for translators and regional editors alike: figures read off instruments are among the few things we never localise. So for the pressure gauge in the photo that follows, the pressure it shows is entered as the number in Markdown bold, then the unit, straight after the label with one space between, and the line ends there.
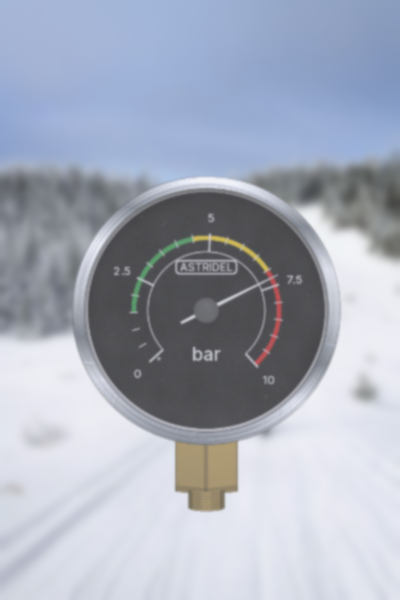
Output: **7.25** bar
